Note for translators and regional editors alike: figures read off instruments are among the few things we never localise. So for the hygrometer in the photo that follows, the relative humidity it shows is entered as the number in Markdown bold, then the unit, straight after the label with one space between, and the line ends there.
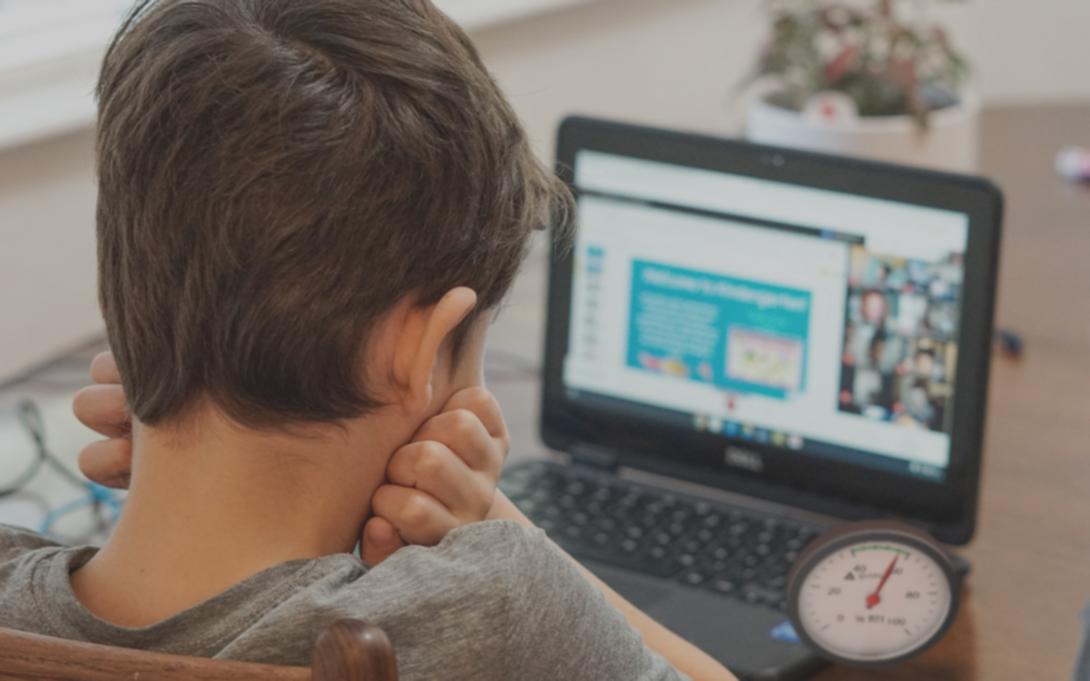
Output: **56** %
